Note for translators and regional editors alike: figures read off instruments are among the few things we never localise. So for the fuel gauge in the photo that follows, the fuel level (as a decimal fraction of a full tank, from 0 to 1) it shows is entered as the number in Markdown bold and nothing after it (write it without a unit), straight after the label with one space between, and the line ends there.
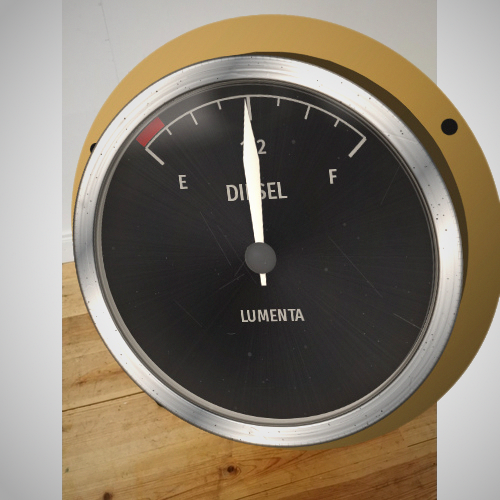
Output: **0.5**
